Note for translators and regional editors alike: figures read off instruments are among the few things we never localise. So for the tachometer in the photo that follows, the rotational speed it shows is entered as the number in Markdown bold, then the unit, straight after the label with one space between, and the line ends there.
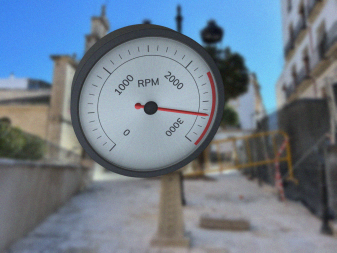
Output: **2650** rpm
